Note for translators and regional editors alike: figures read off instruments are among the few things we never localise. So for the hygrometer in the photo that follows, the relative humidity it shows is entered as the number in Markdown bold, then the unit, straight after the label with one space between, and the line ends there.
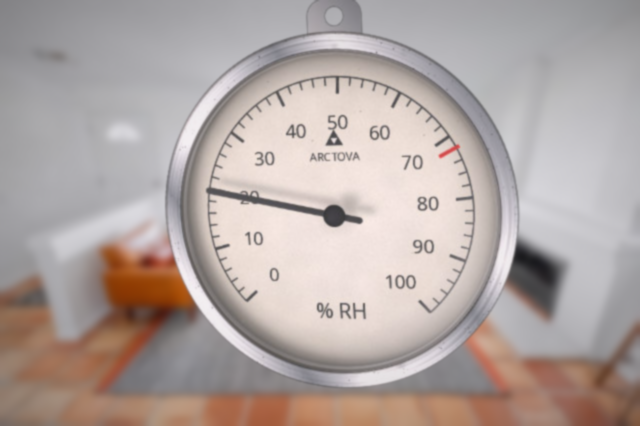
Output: **20** %
